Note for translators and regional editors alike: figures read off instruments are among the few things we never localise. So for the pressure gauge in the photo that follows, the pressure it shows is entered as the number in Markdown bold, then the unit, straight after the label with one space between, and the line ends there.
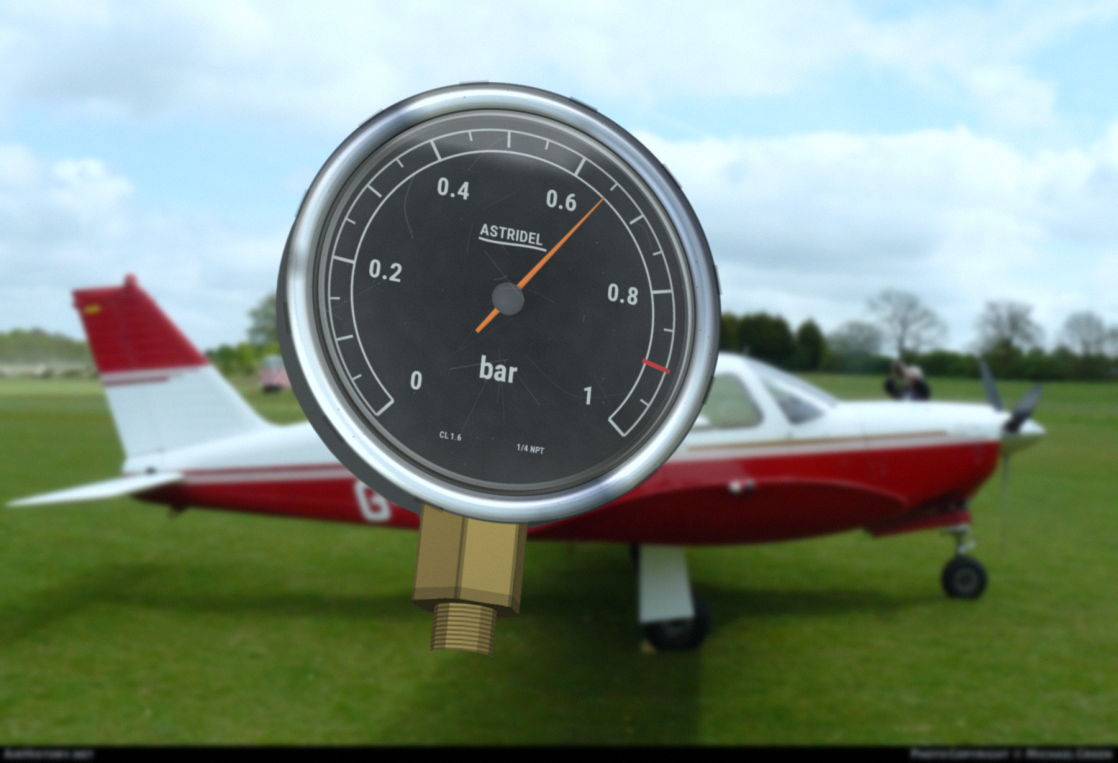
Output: **0.65** bar
